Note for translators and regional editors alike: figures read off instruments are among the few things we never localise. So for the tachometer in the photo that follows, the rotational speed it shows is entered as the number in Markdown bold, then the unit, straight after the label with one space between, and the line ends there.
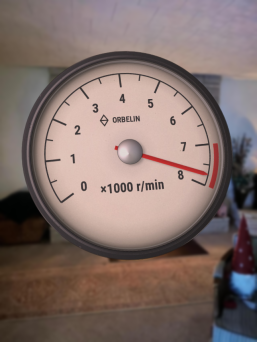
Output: **7750** rpm
